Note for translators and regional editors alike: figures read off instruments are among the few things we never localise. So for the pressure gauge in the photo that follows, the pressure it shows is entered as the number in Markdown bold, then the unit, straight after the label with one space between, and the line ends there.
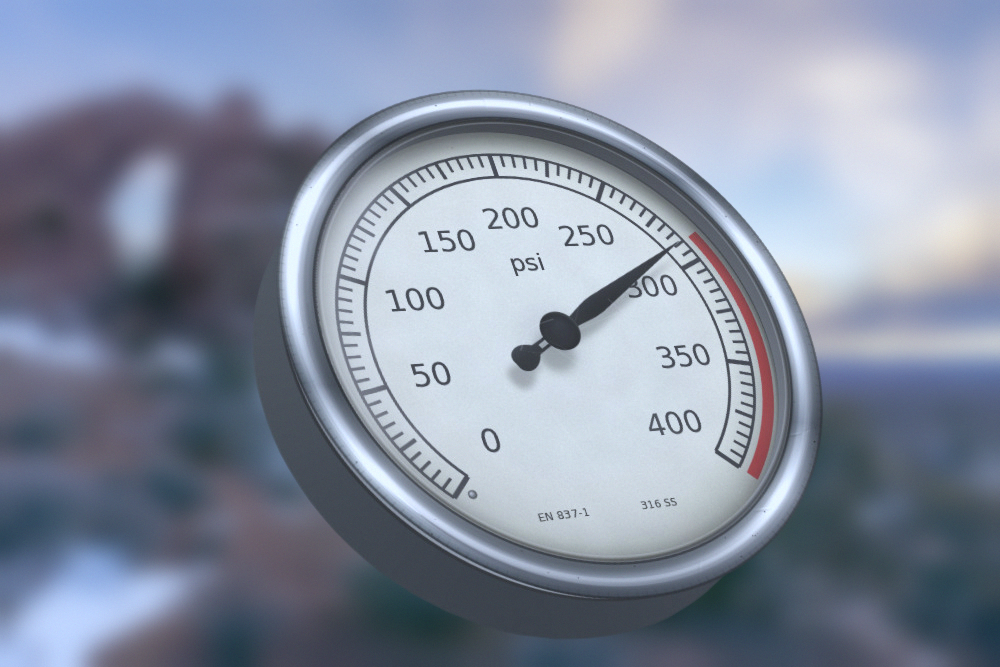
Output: **290** psi
